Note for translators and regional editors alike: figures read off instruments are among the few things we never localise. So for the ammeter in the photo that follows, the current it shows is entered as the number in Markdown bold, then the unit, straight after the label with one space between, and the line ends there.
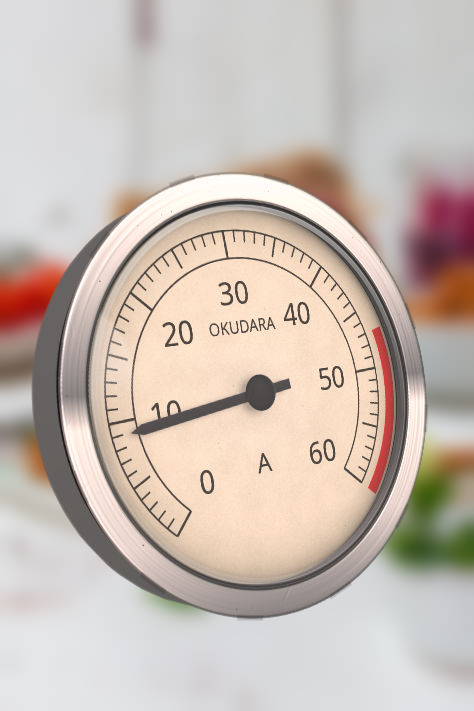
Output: **9** A
